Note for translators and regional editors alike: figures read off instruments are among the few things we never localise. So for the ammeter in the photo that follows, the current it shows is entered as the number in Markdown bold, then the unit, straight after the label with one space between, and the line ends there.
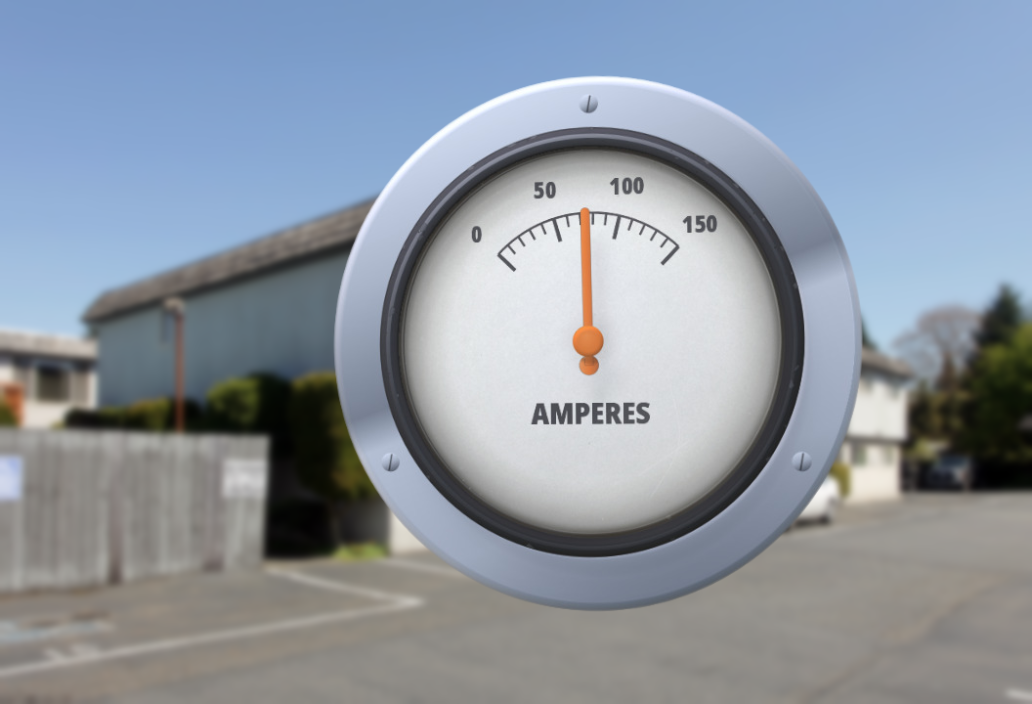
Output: **75** A
